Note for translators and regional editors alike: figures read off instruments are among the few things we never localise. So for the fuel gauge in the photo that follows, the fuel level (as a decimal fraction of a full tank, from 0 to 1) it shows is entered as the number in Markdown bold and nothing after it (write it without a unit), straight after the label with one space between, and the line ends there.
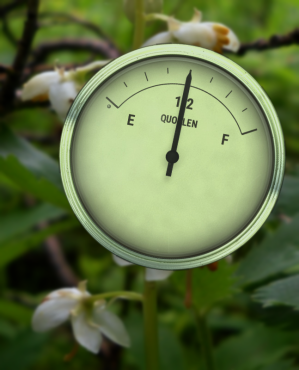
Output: **0.5**
